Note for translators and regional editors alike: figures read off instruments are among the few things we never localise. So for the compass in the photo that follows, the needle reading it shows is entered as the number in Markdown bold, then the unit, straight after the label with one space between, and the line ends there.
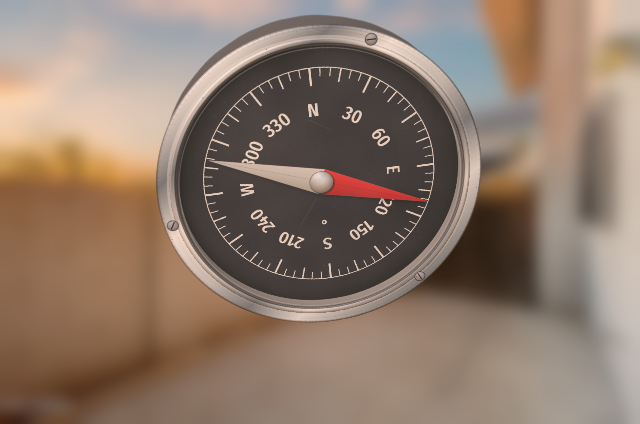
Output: **110** °
